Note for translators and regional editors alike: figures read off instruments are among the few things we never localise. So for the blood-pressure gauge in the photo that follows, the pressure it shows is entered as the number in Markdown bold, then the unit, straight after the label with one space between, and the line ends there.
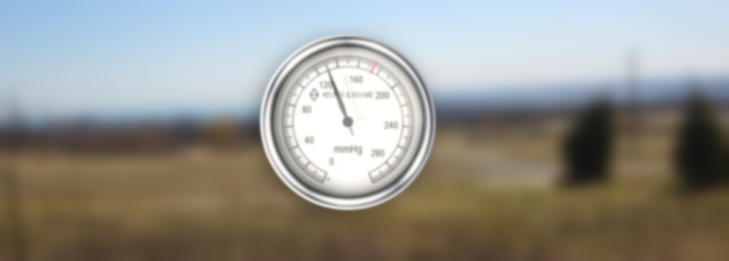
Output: **130** mmHg
